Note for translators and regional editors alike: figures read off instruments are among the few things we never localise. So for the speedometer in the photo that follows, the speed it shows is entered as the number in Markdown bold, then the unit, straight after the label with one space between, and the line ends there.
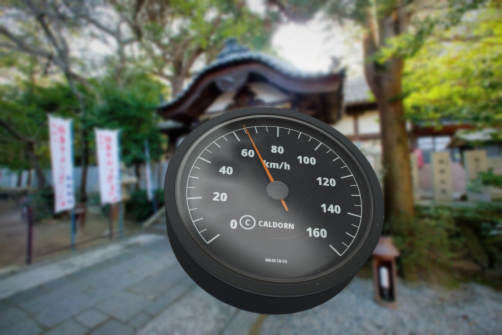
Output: **65** km/h
